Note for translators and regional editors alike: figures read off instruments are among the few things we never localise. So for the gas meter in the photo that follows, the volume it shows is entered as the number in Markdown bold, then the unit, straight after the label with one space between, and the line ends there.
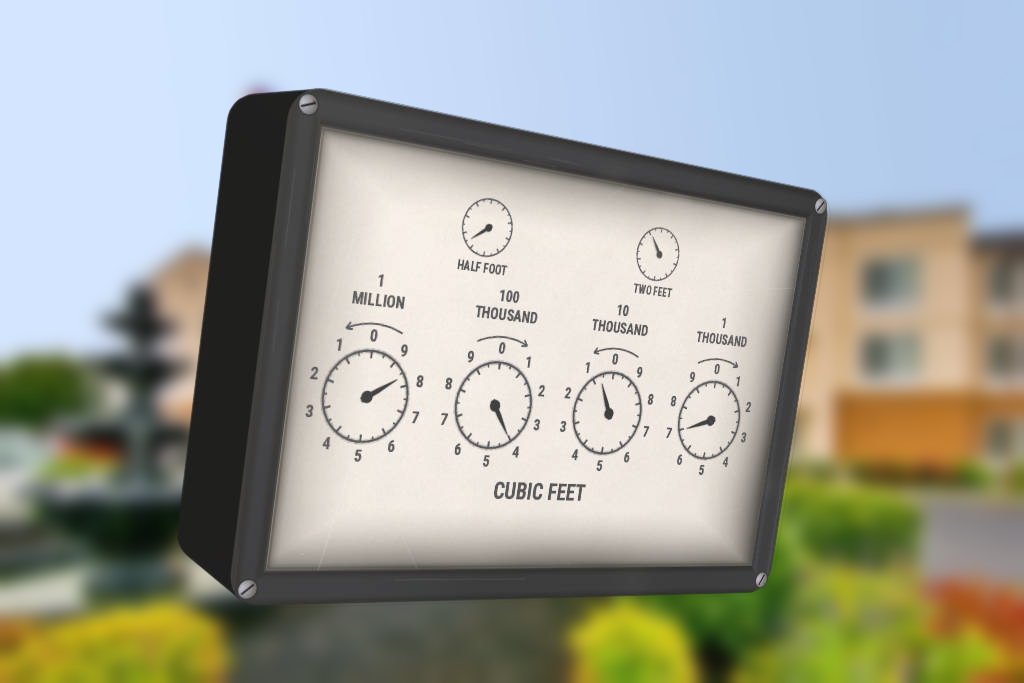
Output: **840700** ft³
